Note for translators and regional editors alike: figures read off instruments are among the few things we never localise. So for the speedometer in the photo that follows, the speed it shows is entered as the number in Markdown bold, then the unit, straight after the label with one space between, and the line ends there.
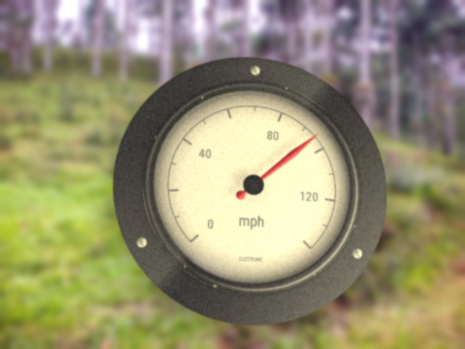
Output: **95** mph
